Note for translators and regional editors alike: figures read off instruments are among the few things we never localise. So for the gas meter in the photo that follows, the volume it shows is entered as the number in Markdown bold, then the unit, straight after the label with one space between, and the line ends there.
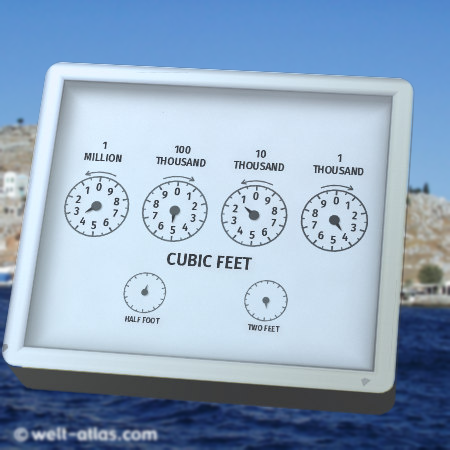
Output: **351400** ft³
